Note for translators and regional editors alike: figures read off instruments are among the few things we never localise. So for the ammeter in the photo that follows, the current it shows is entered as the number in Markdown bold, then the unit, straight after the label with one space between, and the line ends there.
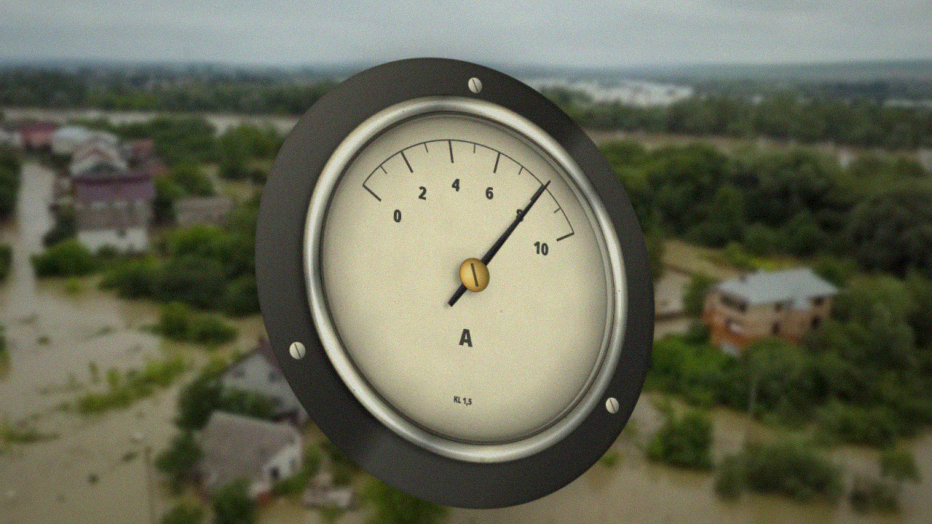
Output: **8** A
